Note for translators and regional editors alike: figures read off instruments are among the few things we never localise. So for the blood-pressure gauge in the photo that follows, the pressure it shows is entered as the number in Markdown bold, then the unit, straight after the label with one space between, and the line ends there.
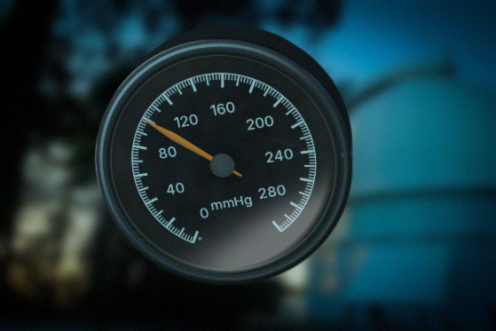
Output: **100** mmHg
